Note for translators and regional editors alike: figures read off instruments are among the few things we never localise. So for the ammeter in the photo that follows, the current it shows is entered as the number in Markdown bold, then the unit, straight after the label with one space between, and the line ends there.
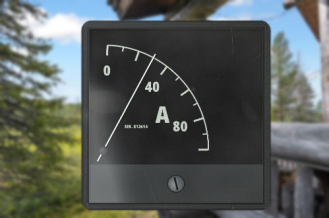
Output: **30** A
